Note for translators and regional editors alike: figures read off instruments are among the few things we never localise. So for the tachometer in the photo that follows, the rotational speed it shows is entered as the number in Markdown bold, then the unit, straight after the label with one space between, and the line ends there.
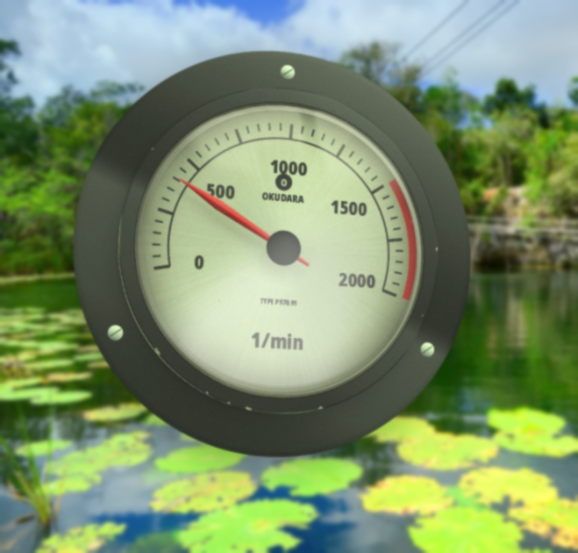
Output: **400** rpm
